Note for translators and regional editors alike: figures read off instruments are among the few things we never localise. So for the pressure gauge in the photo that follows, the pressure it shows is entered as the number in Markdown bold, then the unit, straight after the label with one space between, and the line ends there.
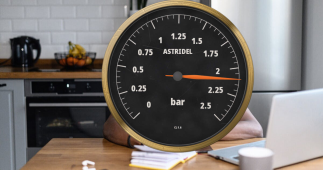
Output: **2.1** bar
